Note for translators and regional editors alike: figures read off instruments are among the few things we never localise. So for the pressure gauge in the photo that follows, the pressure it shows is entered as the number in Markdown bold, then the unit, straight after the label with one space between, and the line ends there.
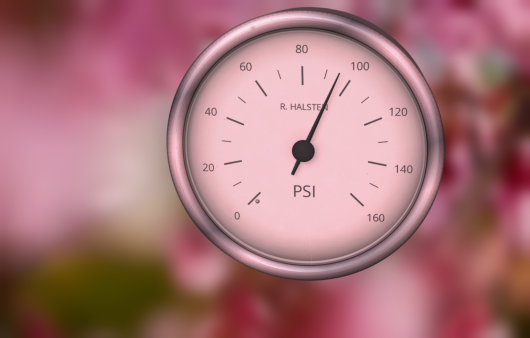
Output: **95** psi
